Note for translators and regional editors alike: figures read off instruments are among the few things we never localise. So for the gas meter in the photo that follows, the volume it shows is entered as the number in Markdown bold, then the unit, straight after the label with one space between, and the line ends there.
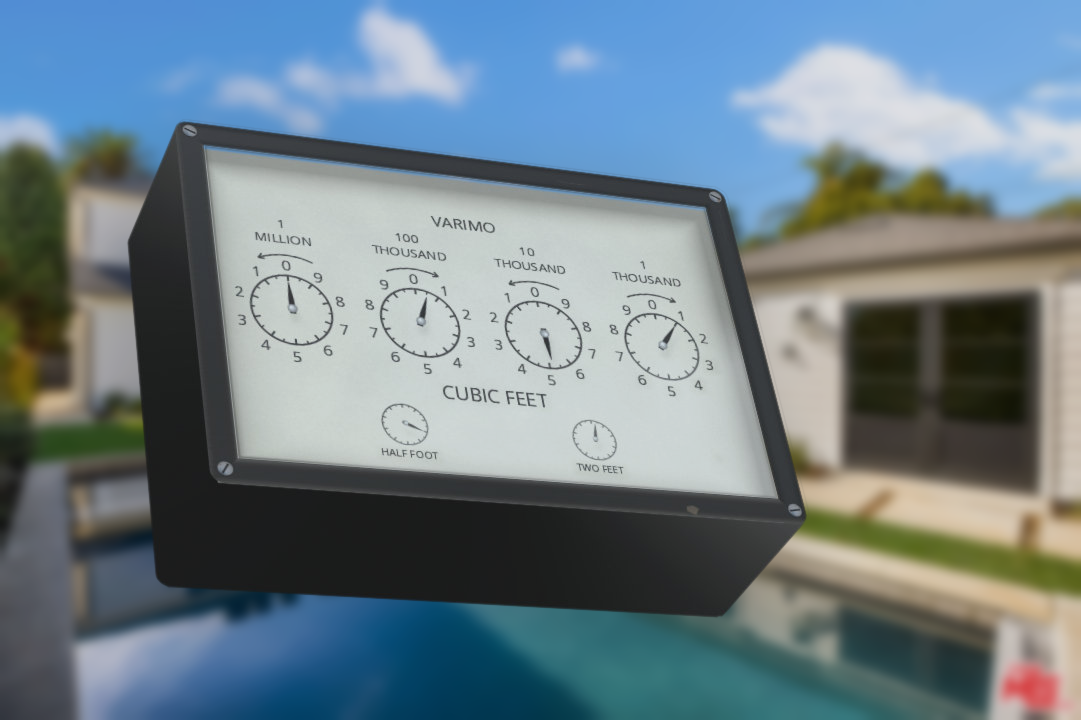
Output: **5100** ft³
